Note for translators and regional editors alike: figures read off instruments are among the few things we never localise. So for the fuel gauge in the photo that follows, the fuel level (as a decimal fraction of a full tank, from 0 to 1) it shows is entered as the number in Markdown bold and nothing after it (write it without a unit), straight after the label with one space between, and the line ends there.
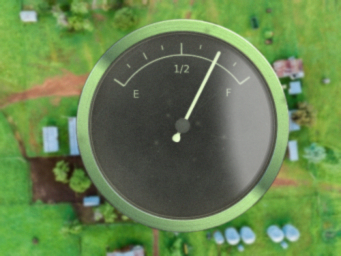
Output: **0.75**
